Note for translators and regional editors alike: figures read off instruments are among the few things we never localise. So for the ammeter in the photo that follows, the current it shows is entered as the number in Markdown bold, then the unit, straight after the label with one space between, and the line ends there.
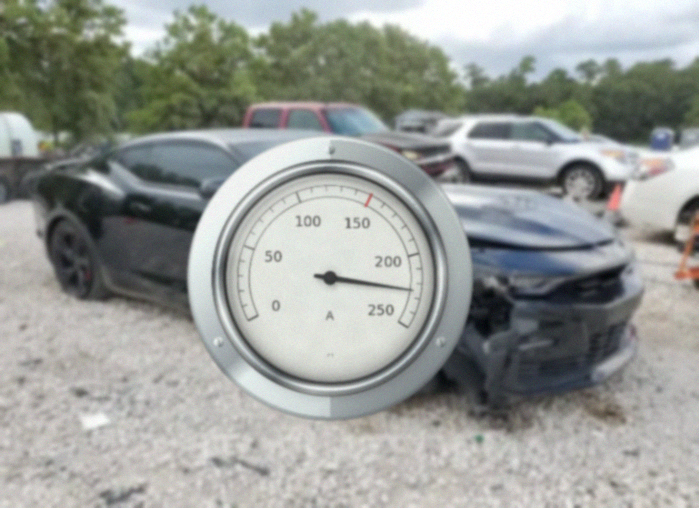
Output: **225** A
